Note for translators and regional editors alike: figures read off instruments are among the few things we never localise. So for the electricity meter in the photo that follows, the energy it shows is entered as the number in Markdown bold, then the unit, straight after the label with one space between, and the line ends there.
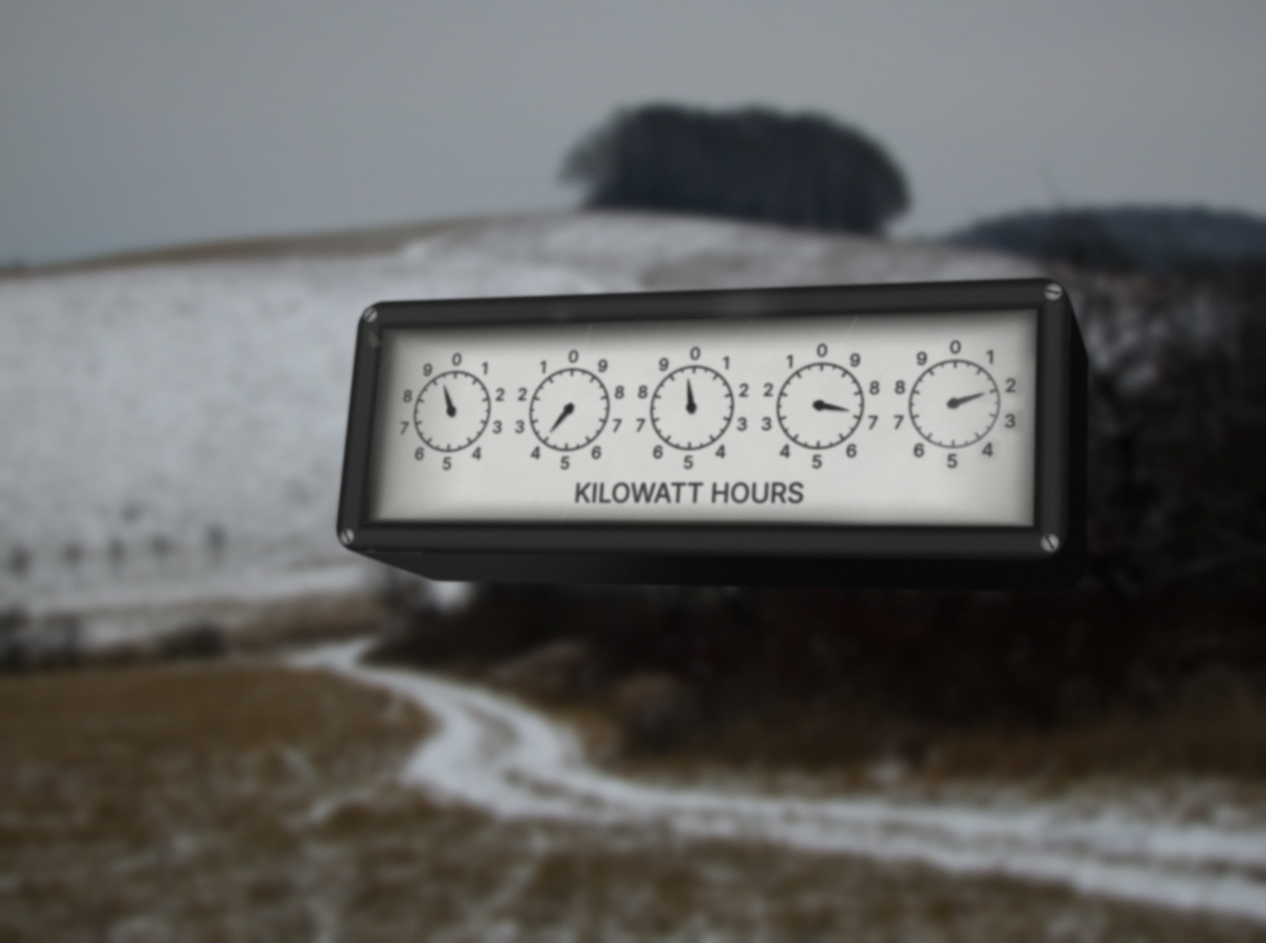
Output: **93972** kWh
